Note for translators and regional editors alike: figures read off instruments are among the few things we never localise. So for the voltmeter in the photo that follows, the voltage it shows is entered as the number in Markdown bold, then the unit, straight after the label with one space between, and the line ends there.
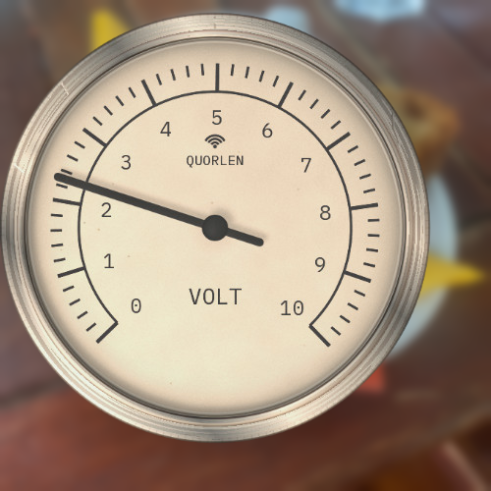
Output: **2.3** V
